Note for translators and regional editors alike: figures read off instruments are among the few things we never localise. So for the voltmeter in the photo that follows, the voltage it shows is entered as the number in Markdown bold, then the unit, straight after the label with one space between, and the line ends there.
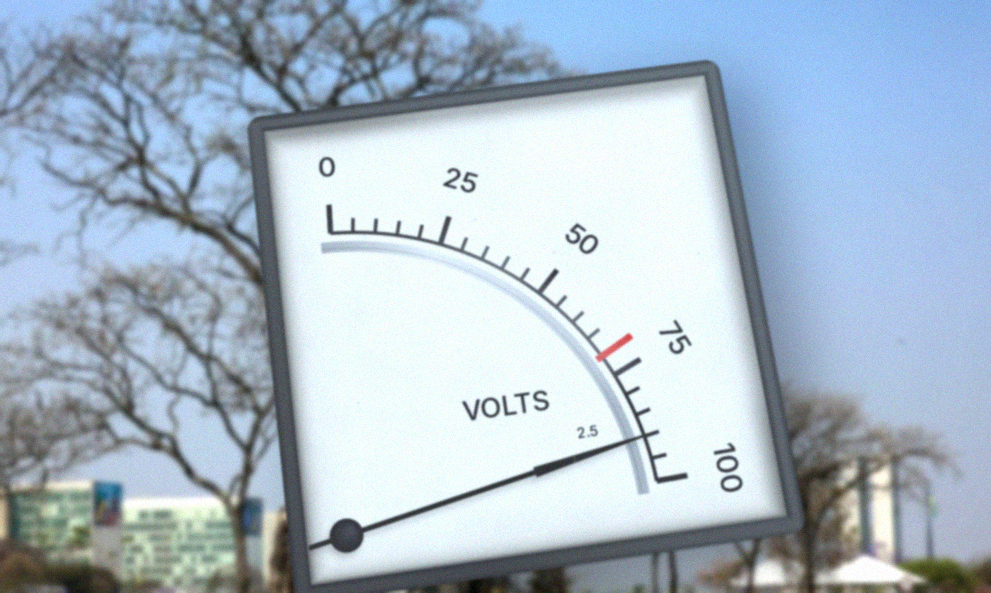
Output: **90** V
